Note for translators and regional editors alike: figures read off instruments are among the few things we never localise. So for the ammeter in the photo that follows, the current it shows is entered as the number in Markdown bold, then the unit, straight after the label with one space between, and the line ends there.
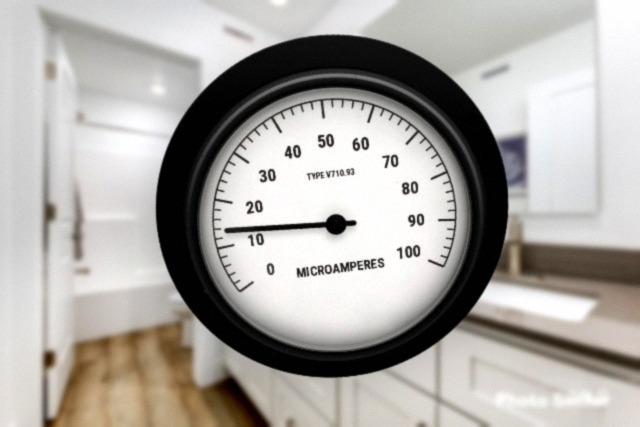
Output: **14** µA
